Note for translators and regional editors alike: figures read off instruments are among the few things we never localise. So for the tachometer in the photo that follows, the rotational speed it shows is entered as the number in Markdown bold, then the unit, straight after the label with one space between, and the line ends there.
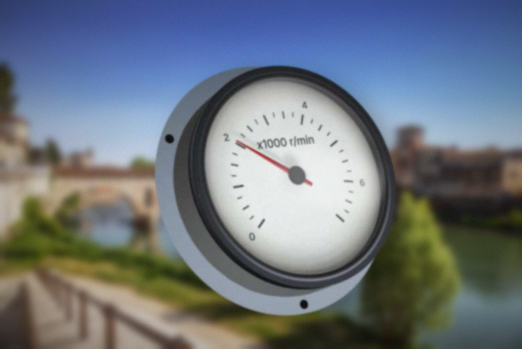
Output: **2000** rpm
